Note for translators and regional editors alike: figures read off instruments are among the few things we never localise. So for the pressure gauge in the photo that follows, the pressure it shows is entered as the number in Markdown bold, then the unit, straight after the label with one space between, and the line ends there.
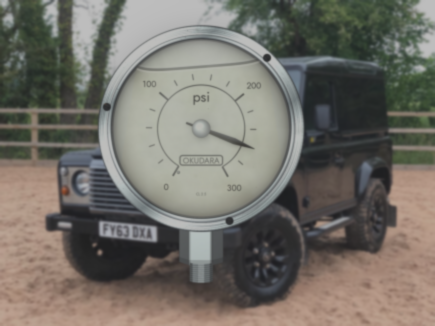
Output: **260** psi
